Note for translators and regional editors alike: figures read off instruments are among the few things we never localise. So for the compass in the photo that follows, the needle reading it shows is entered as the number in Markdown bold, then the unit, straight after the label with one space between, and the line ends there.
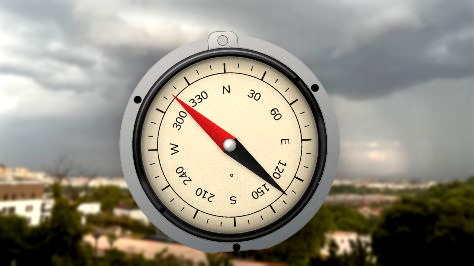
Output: **315** °
